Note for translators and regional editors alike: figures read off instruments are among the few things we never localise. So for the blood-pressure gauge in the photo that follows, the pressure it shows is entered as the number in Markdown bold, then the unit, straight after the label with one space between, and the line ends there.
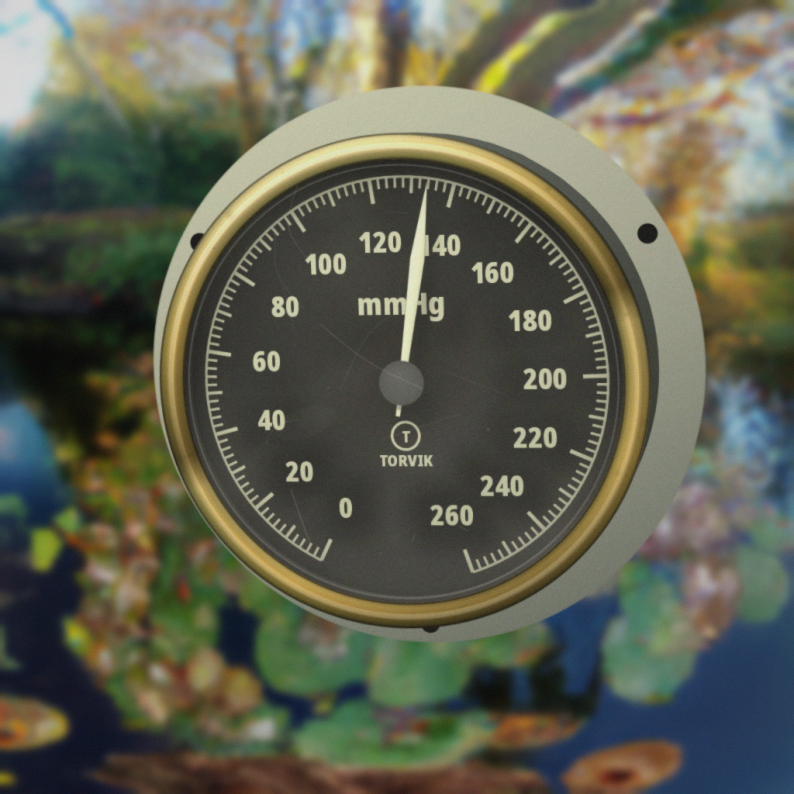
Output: **134** mmHg
